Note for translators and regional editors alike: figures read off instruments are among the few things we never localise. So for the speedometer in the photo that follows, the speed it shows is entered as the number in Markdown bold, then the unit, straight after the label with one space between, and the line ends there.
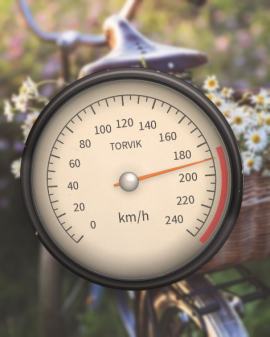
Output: **190** km/h
